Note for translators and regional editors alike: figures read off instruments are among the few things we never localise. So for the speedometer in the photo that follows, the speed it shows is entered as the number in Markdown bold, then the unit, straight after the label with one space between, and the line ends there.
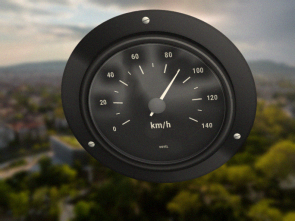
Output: **90** km/h
